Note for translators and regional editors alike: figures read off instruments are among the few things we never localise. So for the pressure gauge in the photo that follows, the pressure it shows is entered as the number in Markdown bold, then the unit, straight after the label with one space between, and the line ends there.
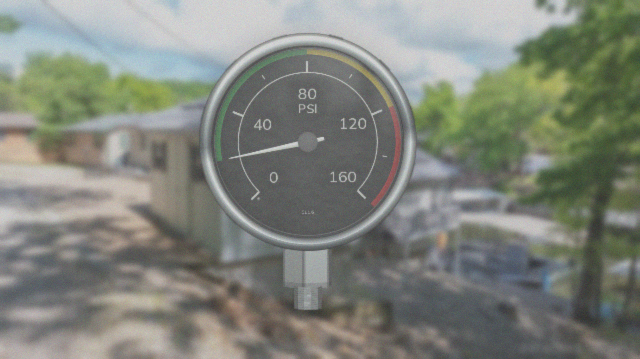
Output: **20** psi
